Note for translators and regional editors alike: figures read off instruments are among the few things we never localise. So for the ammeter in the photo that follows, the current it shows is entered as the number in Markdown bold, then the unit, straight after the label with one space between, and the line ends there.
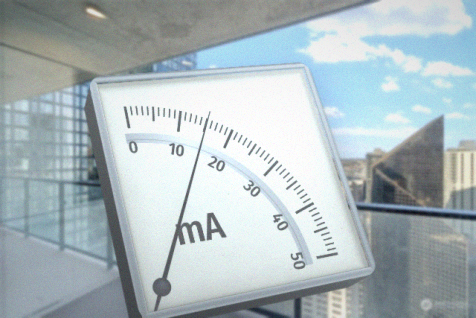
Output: **15** mA
